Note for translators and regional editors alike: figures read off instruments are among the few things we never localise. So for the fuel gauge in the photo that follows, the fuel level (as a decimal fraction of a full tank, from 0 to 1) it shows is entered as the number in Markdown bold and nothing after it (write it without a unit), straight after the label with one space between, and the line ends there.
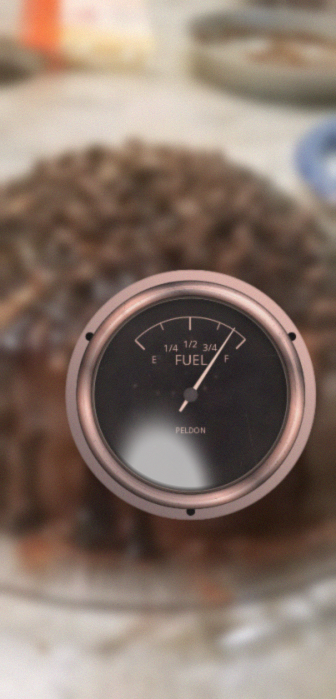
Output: **0.875**
